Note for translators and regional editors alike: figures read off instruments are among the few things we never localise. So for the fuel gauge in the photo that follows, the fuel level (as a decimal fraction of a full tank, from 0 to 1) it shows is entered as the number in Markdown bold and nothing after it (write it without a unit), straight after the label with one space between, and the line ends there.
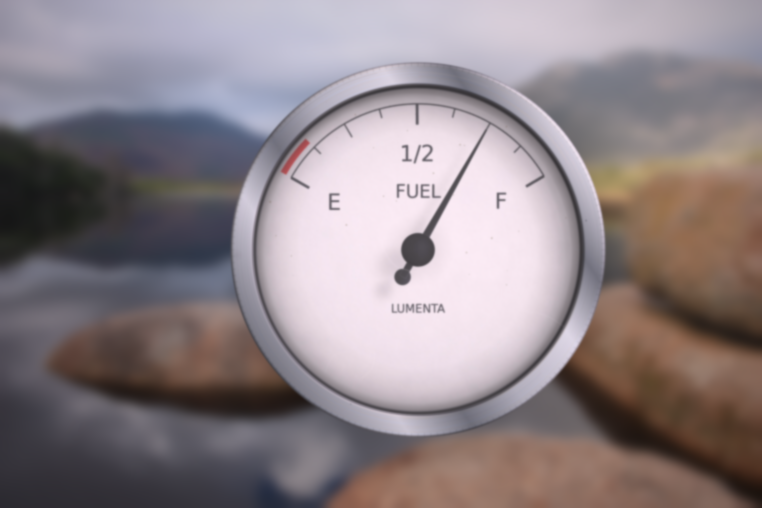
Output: **0.75**
